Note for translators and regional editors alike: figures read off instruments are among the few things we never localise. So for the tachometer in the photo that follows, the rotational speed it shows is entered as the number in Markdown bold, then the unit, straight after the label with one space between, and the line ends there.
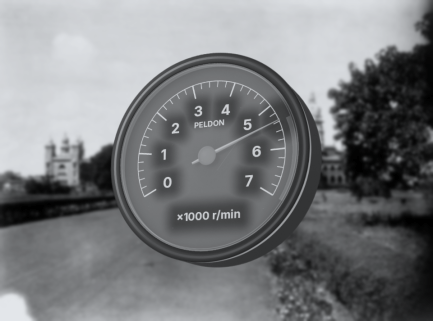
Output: **5400** rpm
